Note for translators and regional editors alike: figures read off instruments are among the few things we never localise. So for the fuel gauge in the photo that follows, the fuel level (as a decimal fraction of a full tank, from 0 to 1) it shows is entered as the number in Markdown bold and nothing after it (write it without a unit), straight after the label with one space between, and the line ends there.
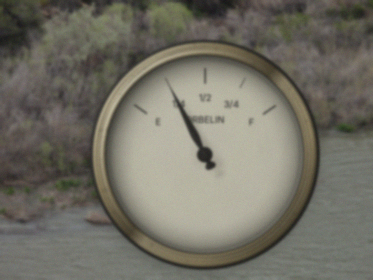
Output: **0.25**
